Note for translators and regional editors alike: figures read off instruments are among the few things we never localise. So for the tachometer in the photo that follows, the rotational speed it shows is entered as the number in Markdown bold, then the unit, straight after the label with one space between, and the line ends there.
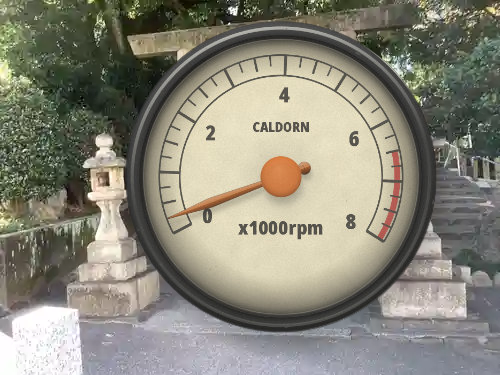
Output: **250** rpm
